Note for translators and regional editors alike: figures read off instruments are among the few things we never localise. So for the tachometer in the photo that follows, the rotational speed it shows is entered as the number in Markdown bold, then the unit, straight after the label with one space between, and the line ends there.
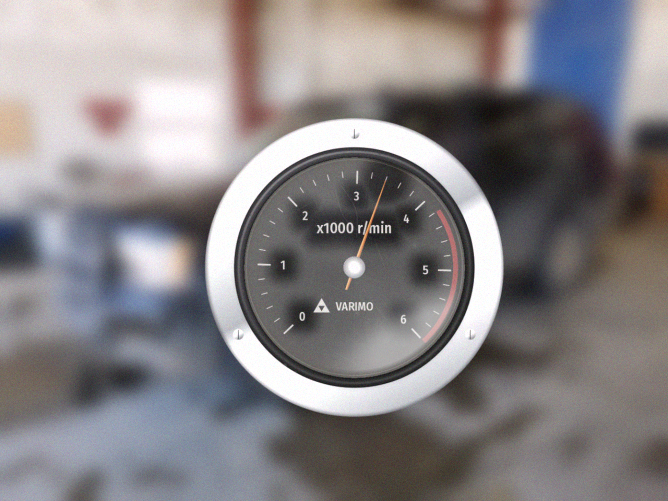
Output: **3400** rpm
